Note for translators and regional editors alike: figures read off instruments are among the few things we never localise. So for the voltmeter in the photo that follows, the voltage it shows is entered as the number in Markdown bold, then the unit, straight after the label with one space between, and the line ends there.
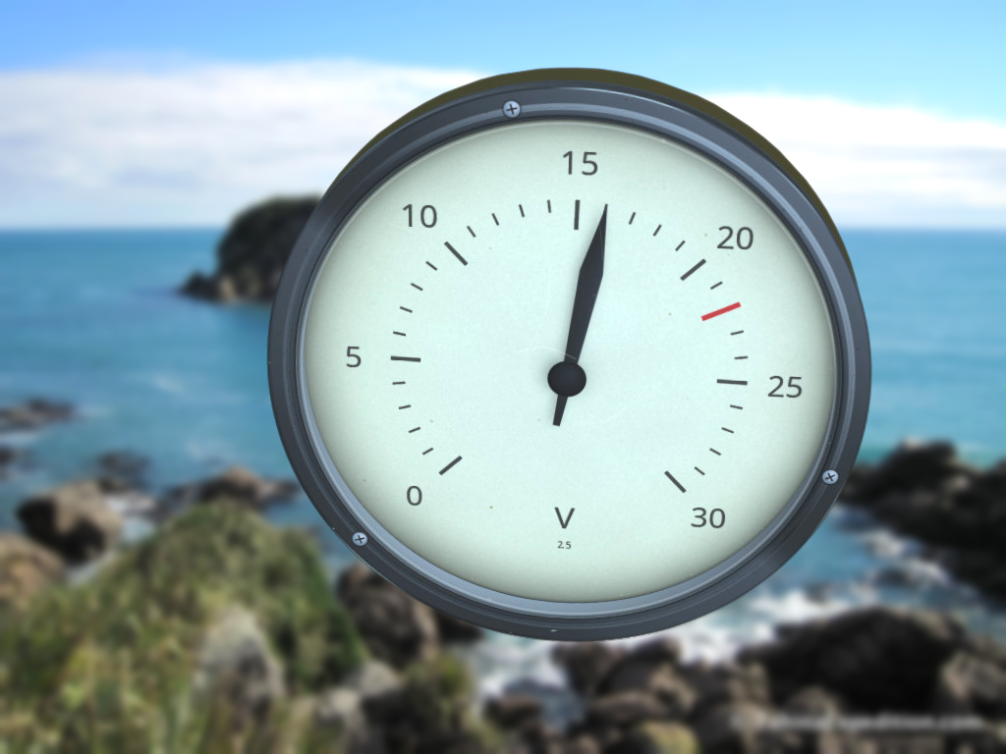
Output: **16** V
